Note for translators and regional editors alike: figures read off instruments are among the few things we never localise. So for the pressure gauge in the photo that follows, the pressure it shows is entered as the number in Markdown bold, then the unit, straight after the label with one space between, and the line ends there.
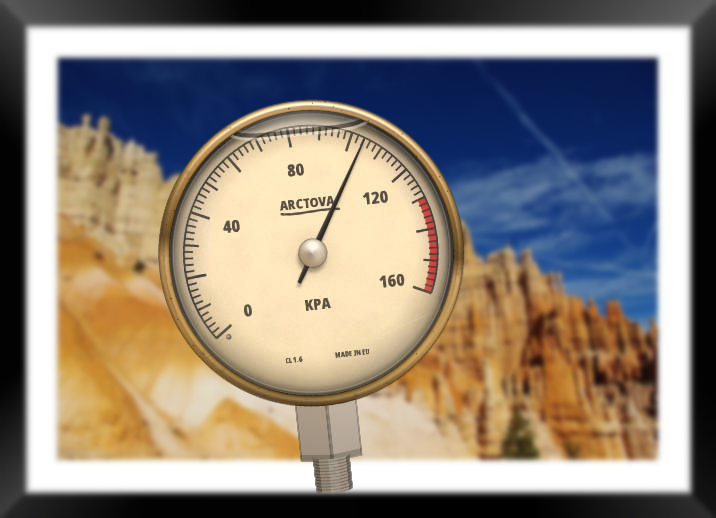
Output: **104** kPa
